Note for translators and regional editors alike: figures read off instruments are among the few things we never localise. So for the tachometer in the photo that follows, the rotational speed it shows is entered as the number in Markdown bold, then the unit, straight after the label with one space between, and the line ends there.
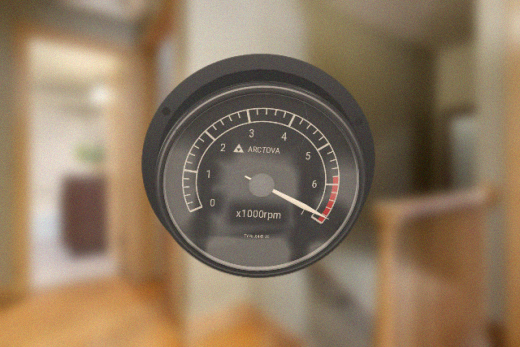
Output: **6800** rpm
